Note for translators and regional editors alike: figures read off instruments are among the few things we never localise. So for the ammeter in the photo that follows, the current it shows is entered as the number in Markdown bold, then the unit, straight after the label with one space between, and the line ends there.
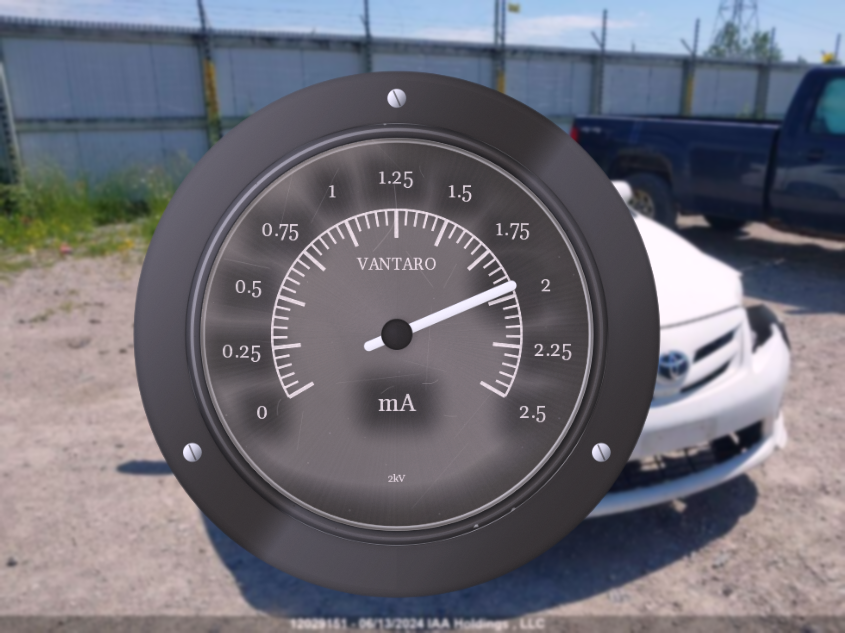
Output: **1.95** mA
